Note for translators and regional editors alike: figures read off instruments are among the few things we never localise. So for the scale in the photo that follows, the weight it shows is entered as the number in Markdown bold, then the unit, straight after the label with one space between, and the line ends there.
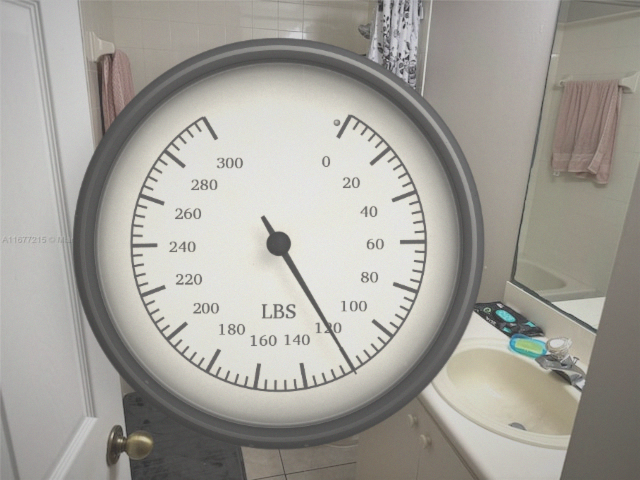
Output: **120** lb
